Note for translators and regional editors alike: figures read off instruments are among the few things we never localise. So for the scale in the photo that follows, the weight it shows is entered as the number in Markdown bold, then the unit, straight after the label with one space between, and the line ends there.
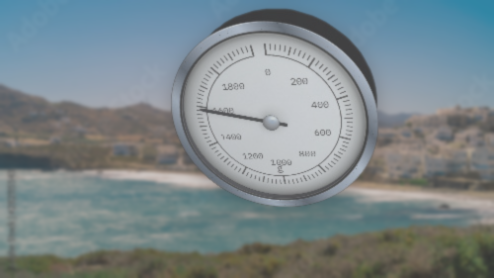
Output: **1600** g
